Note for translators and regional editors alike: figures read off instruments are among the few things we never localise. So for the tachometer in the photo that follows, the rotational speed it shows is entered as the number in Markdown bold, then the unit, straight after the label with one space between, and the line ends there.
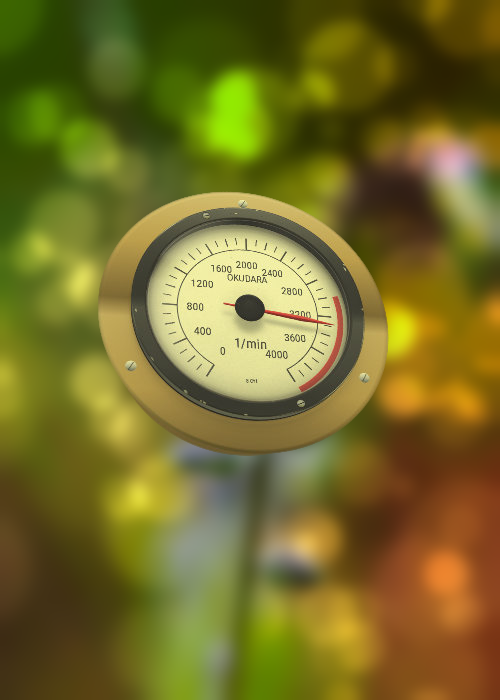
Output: **3300** rpm
